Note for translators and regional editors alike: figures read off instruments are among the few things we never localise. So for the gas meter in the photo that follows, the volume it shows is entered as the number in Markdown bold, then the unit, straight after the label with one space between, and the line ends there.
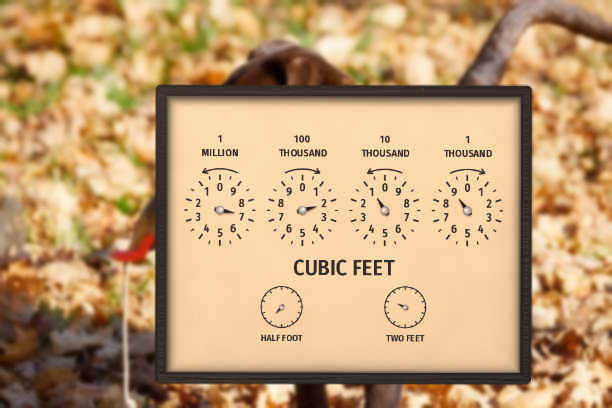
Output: **720900** ft³
